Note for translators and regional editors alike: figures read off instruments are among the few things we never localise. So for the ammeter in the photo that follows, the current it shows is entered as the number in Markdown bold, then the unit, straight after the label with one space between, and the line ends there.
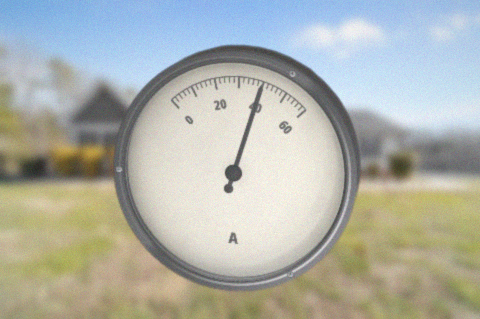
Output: **40** A
